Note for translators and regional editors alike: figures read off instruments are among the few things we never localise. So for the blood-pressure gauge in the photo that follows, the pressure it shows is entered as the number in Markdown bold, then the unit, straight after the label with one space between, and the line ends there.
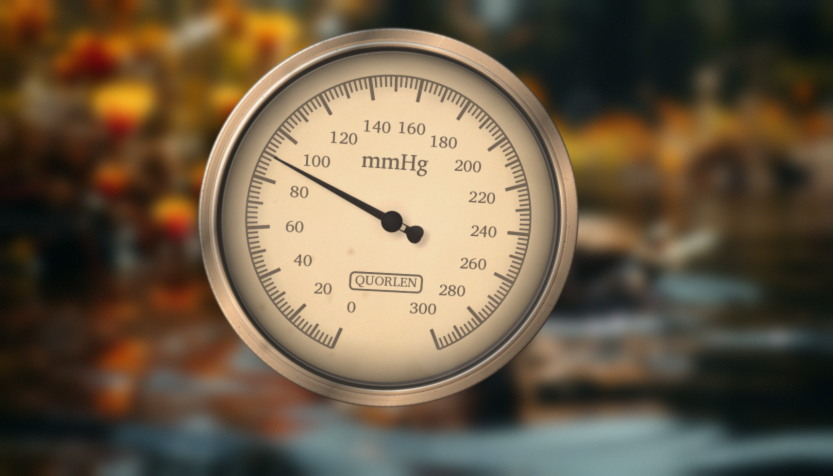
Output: **90** mmHg
